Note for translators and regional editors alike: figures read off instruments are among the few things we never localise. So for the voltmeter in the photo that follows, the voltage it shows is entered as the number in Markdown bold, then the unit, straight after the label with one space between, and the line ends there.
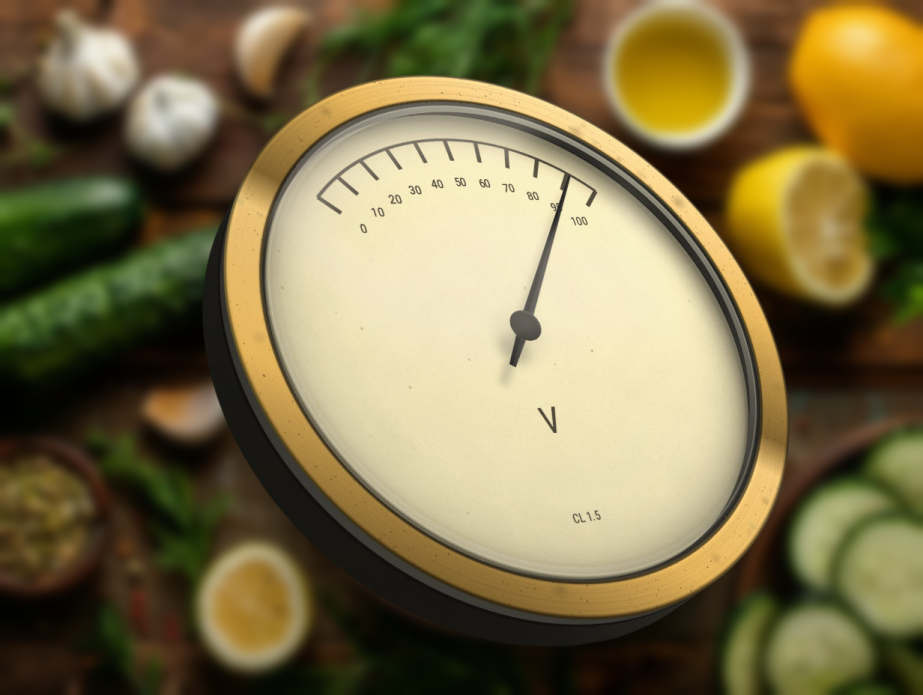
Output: **90** V
